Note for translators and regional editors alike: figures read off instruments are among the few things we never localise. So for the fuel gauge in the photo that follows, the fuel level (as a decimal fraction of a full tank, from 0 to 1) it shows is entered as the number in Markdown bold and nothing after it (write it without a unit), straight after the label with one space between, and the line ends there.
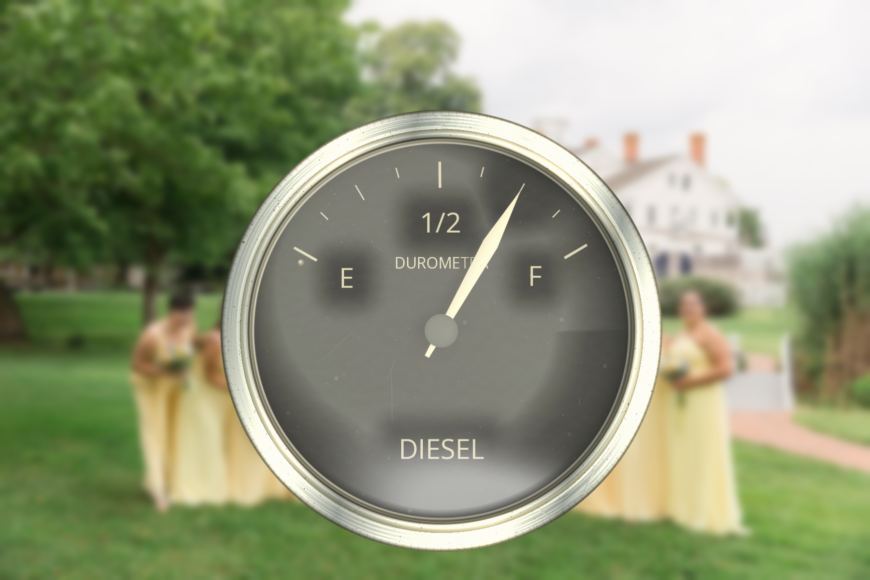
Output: **0.75**
